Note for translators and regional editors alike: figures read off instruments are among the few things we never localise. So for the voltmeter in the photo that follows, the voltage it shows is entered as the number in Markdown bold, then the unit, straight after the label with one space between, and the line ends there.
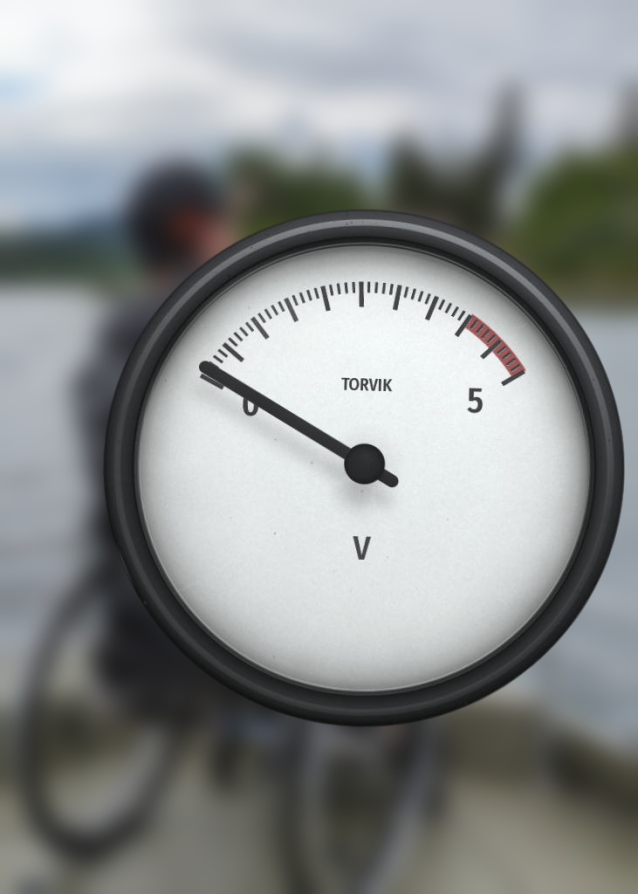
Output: **0.1** V
